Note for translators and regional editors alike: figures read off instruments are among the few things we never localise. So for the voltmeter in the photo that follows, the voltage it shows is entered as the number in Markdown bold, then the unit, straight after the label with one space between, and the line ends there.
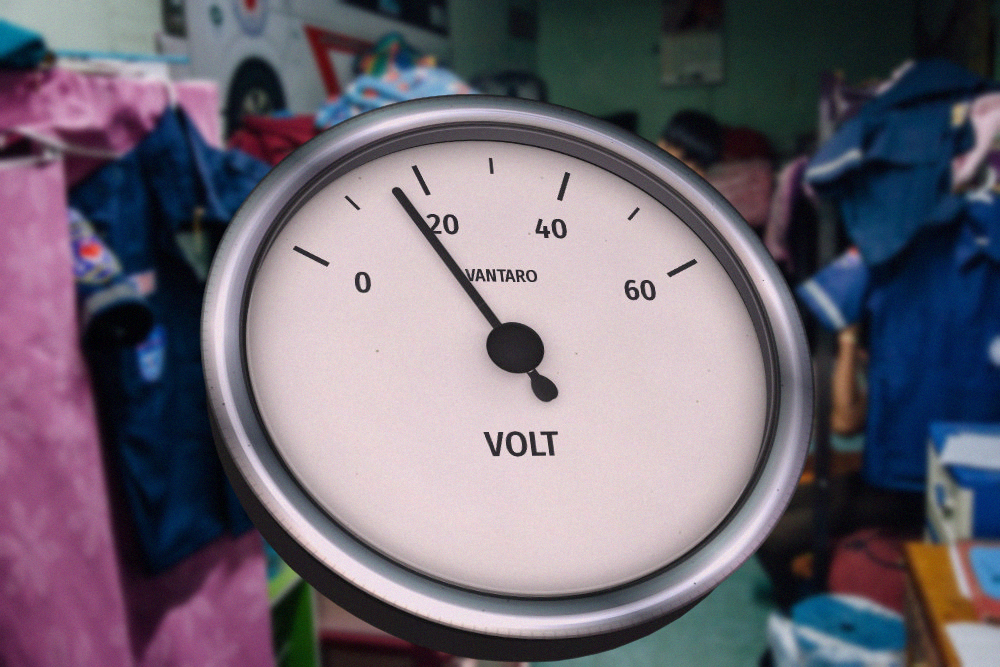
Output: **15** V
